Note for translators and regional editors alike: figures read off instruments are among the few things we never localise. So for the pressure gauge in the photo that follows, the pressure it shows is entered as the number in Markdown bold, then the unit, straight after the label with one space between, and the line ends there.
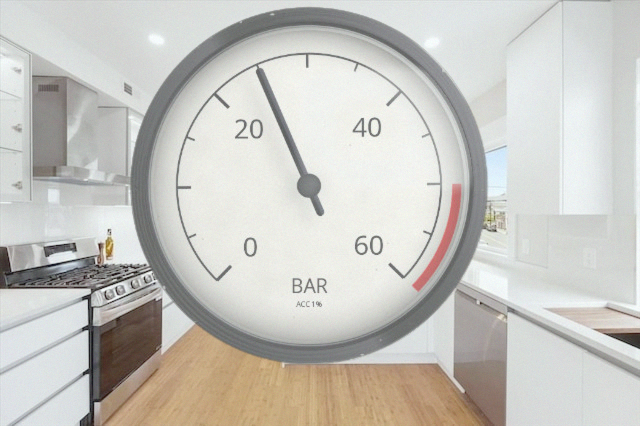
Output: **25** bar
